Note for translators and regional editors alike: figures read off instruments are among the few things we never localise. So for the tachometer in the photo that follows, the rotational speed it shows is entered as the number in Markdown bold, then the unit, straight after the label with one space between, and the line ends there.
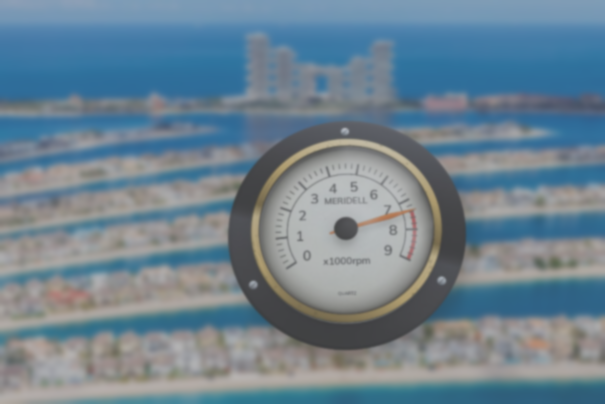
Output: **7400** rpm
